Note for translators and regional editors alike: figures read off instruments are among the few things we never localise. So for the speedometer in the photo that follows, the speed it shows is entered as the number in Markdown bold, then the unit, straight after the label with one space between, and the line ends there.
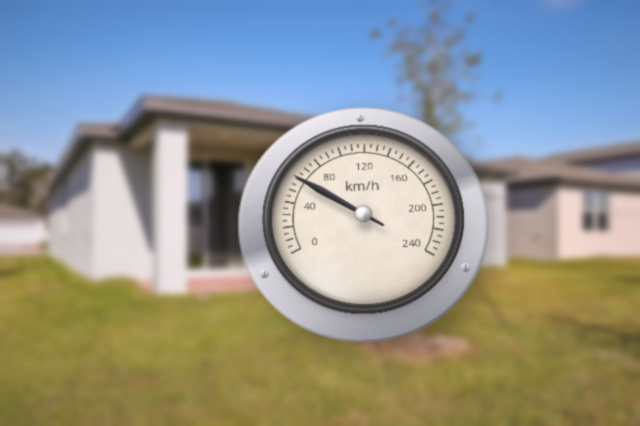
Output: **60** km/h
